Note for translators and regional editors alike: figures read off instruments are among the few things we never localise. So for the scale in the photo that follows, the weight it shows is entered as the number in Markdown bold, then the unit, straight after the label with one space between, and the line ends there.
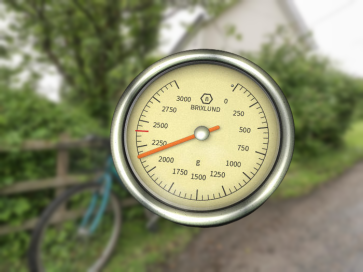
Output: **2150** g
